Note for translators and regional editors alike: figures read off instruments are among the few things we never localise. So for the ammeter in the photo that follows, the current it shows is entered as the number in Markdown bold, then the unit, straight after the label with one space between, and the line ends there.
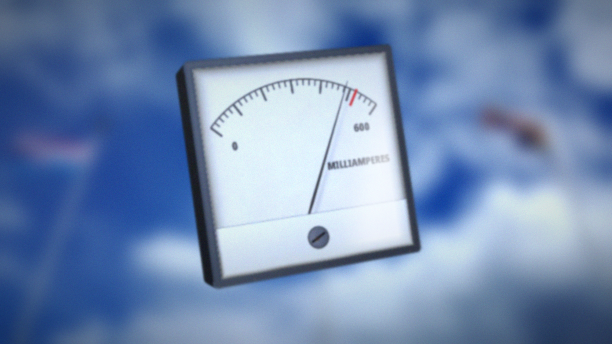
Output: **480** mA
